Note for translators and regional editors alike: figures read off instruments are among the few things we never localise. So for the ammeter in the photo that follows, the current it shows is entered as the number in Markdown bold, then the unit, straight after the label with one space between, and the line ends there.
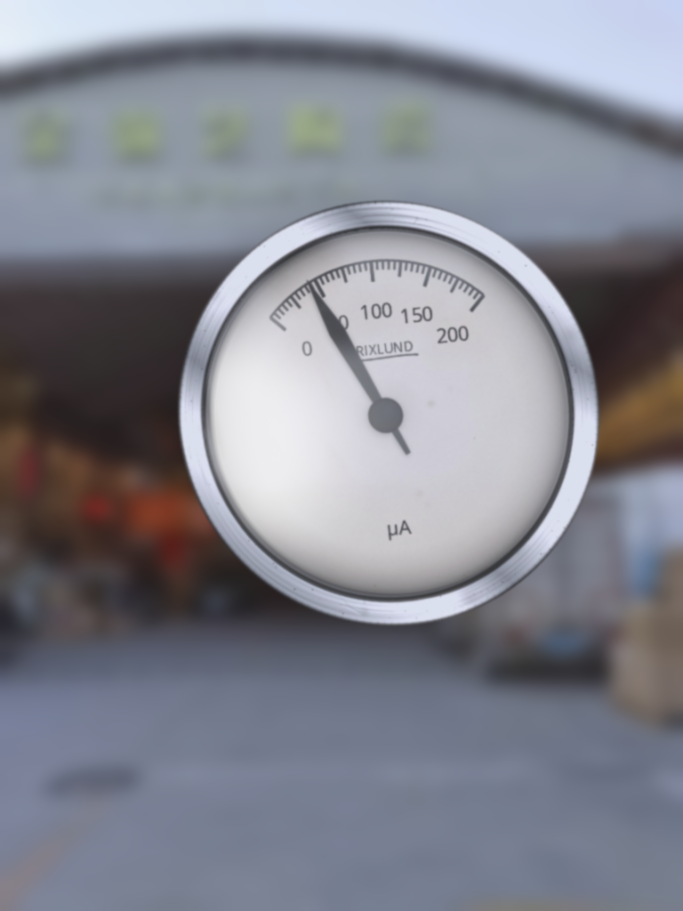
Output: **45** µA
